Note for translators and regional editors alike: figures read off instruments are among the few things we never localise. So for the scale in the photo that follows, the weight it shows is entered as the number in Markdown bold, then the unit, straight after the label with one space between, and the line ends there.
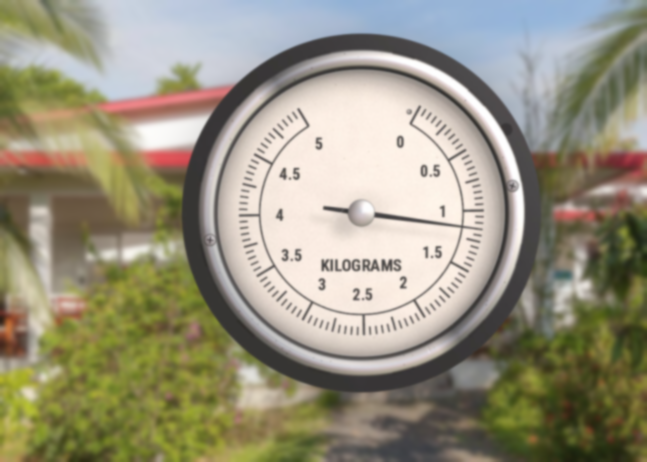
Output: **1.15** kg
